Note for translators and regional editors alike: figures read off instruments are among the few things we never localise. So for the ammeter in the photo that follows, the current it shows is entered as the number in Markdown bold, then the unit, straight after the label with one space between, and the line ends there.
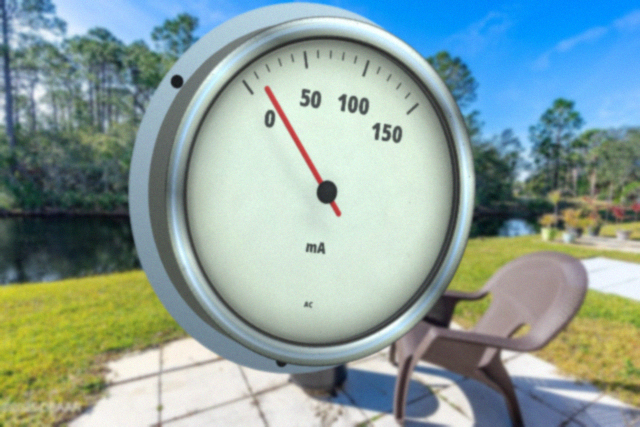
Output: **10** mA
